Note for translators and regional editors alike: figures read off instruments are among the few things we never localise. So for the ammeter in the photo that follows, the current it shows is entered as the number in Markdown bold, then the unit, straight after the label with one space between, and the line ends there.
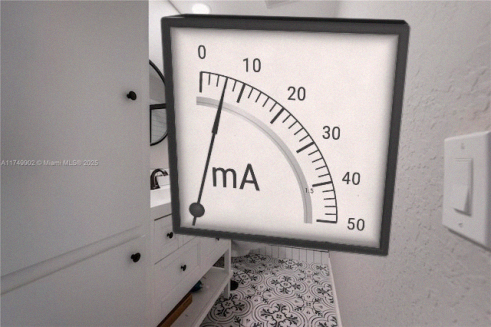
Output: **6** mA
